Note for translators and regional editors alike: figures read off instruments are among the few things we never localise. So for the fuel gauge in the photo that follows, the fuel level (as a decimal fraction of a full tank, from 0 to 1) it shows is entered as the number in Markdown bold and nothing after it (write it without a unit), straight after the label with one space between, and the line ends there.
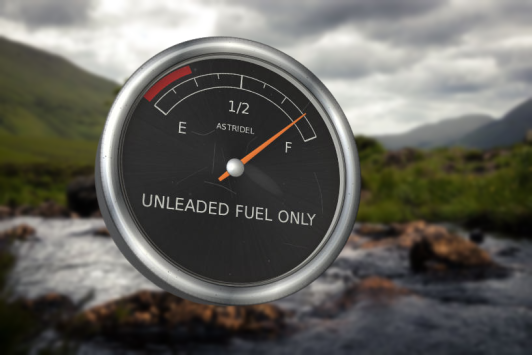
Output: **0.875**
